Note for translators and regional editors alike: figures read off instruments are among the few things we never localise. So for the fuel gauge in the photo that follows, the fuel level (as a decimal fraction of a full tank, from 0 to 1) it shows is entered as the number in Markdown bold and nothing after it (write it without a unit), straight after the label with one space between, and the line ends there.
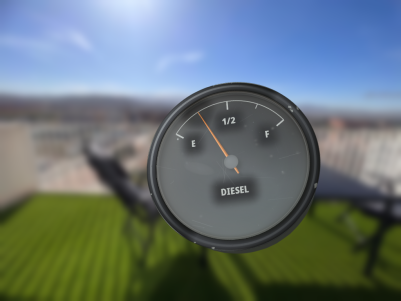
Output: **0.25**
